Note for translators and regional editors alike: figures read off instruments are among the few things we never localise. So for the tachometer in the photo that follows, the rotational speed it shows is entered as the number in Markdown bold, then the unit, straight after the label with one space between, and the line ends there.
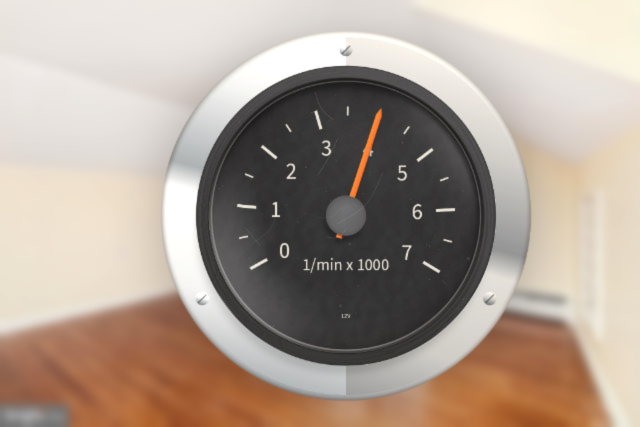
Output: **4000** rpm
